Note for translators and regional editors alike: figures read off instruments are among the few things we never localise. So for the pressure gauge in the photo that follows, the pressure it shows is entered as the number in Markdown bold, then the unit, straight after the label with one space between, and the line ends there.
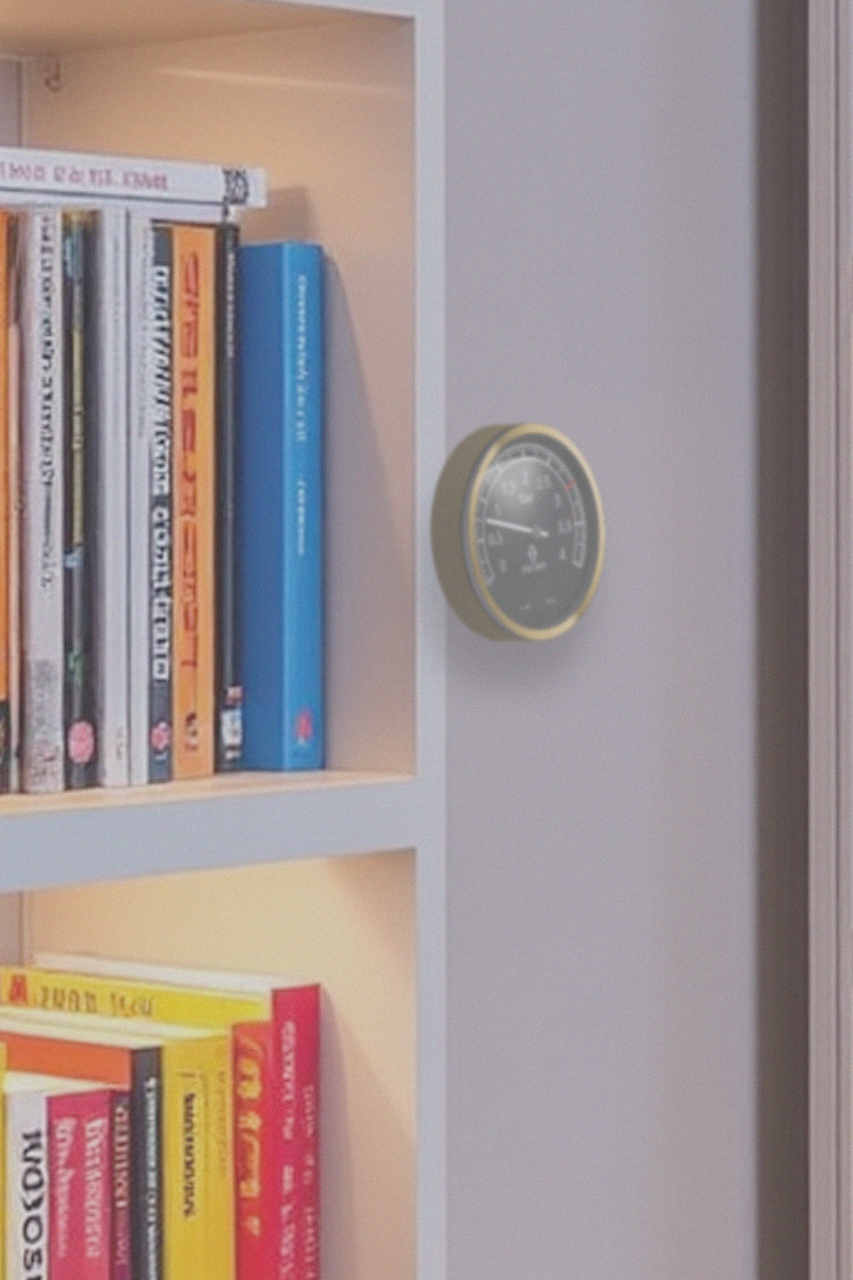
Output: **0.75** bar
